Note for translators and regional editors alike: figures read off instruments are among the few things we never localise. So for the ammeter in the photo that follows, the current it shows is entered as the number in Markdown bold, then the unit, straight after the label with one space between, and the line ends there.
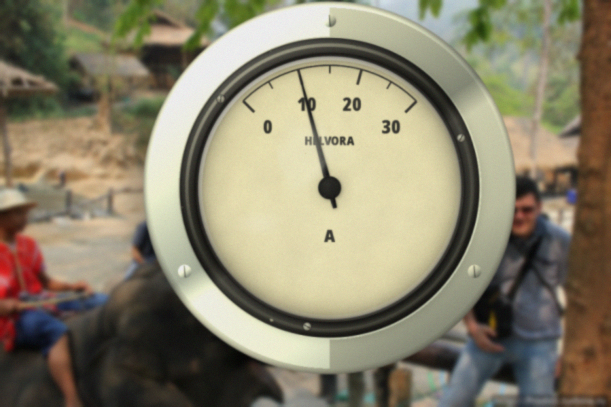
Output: **10** A
